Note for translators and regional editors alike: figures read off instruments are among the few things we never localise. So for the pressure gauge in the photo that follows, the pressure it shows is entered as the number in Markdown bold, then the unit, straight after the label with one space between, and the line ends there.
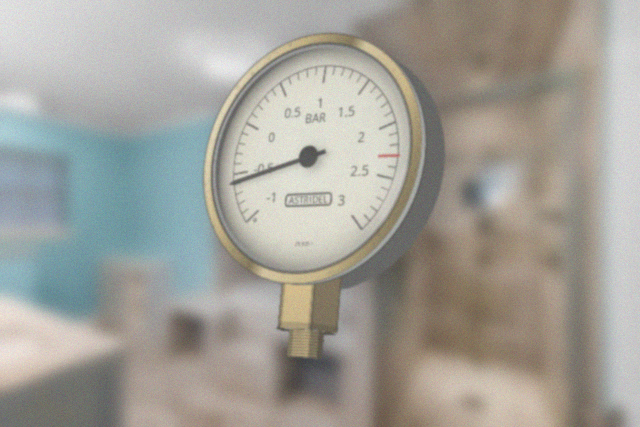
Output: **-0.6** bar
